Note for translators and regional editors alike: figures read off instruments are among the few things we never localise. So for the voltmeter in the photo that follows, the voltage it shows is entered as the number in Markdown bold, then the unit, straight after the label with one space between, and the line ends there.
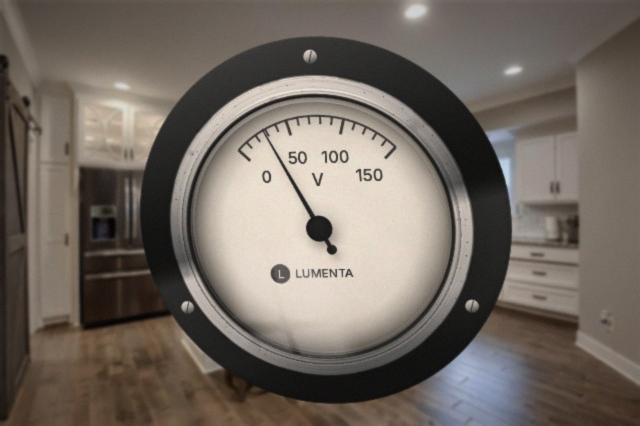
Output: **30** V
